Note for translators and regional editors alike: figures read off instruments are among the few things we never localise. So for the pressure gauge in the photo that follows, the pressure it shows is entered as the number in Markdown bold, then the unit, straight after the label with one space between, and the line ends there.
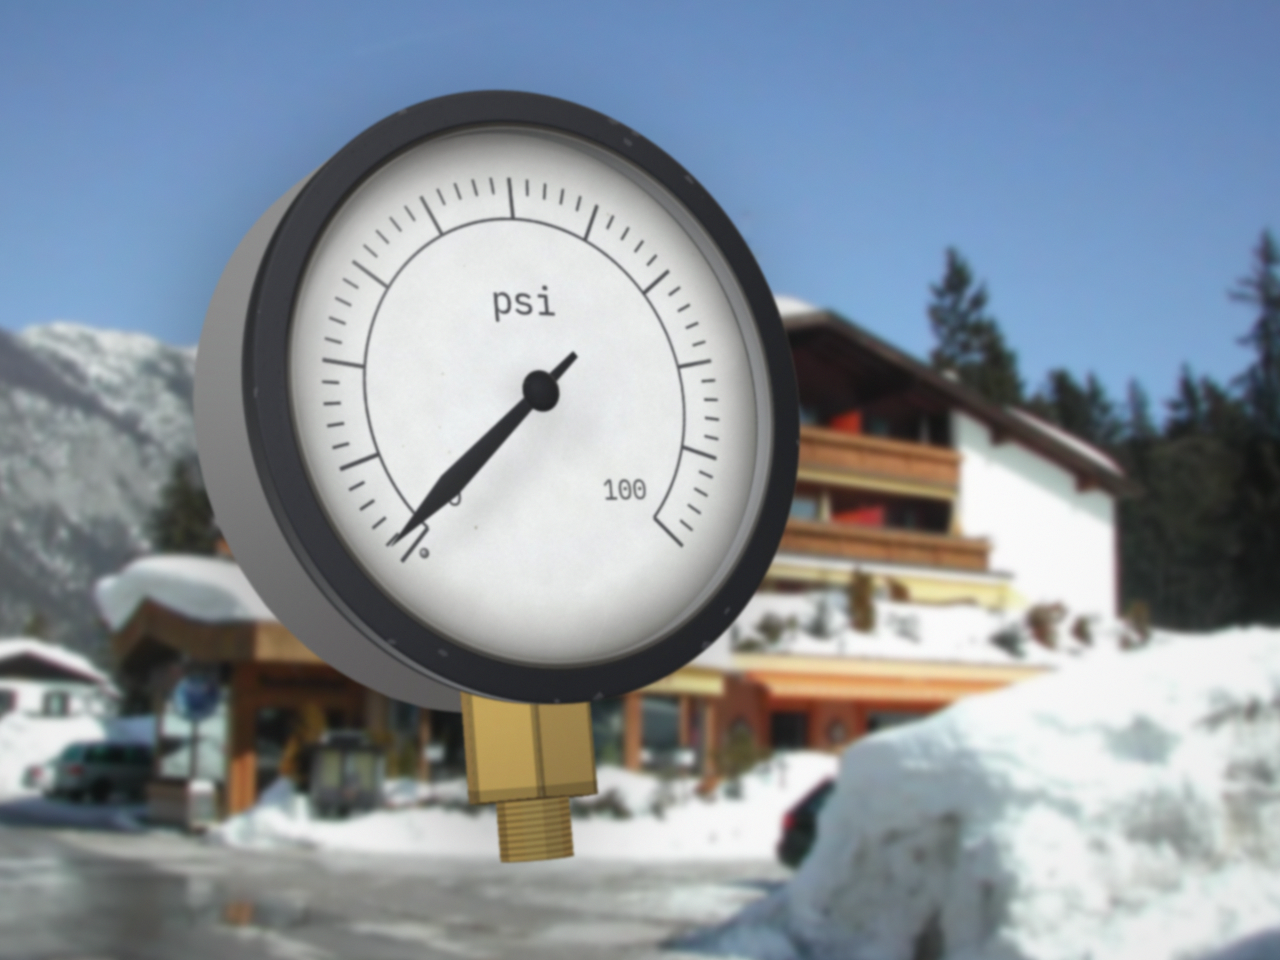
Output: **2** psi
